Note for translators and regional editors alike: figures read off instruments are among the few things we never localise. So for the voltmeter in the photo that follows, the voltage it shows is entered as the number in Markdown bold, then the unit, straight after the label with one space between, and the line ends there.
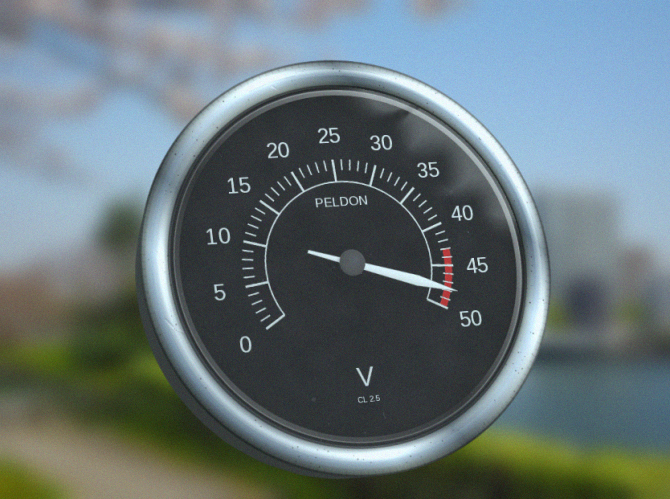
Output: **48** V
